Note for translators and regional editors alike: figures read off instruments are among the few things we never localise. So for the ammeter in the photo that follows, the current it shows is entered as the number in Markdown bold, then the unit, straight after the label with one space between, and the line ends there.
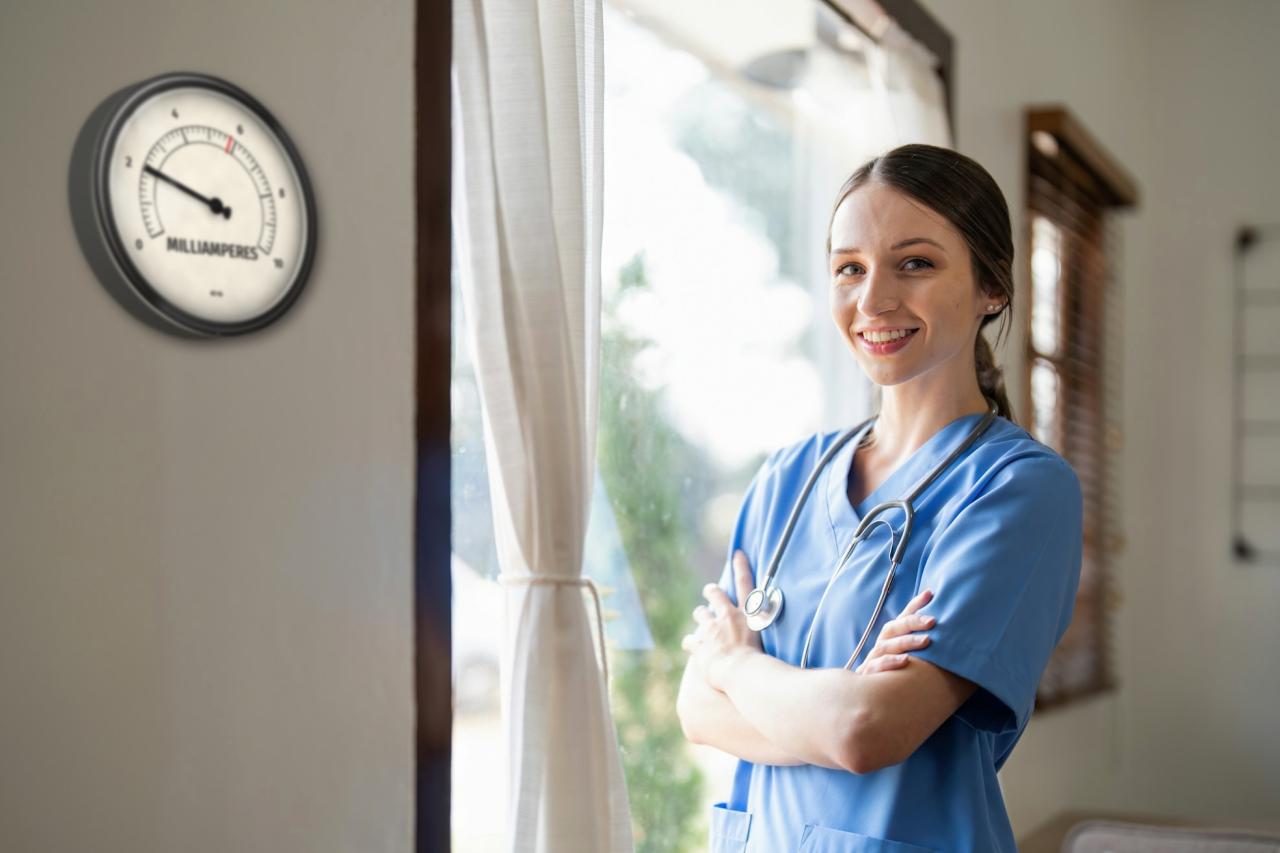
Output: **2** mA
